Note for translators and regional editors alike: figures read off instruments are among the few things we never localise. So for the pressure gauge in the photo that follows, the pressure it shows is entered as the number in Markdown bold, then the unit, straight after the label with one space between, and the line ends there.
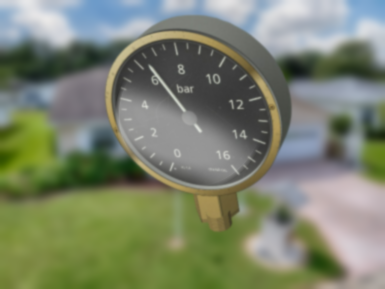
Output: **6.5** bar
